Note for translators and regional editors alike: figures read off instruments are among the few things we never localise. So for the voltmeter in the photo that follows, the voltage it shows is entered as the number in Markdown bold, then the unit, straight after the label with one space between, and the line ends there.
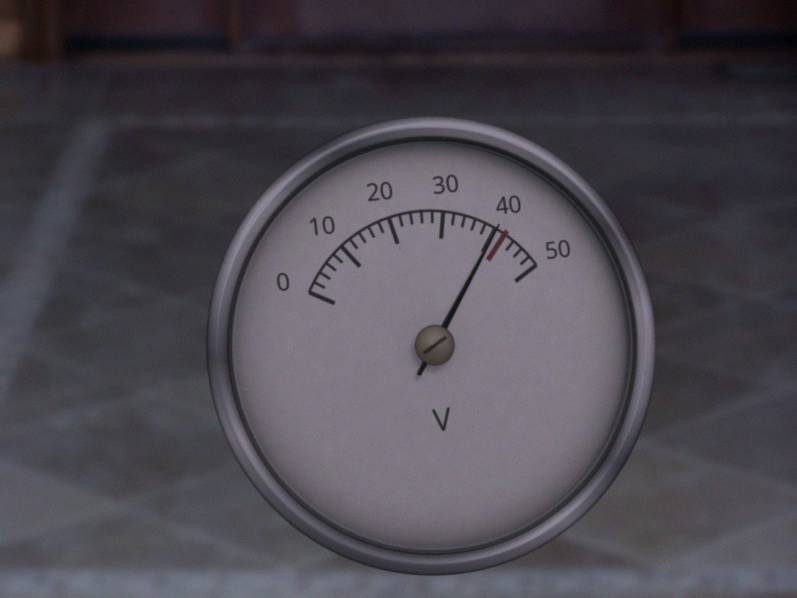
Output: **40** V
